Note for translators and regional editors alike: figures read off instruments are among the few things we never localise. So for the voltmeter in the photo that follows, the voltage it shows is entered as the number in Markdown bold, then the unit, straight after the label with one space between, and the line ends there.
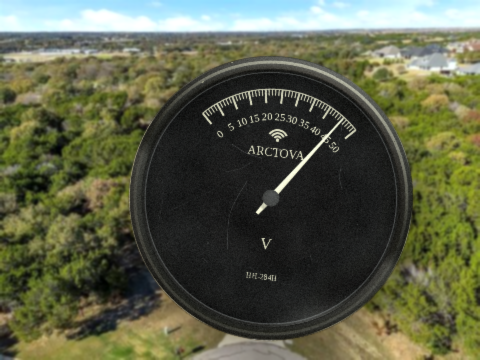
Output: **45** V
